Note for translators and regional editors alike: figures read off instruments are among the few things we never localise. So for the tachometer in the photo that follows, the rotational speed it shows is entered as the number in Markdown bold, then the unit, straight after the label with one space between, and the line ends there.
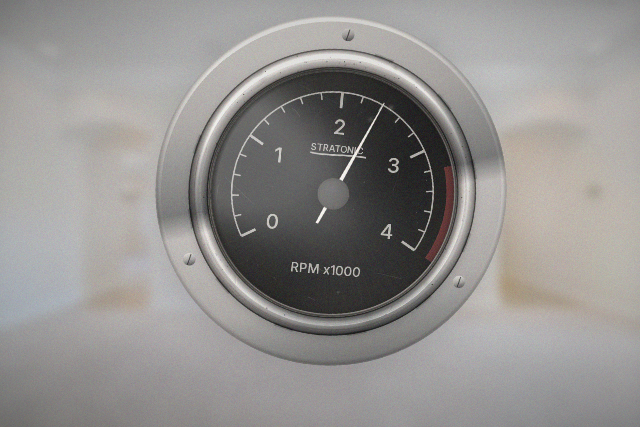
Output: **2400** rpm
